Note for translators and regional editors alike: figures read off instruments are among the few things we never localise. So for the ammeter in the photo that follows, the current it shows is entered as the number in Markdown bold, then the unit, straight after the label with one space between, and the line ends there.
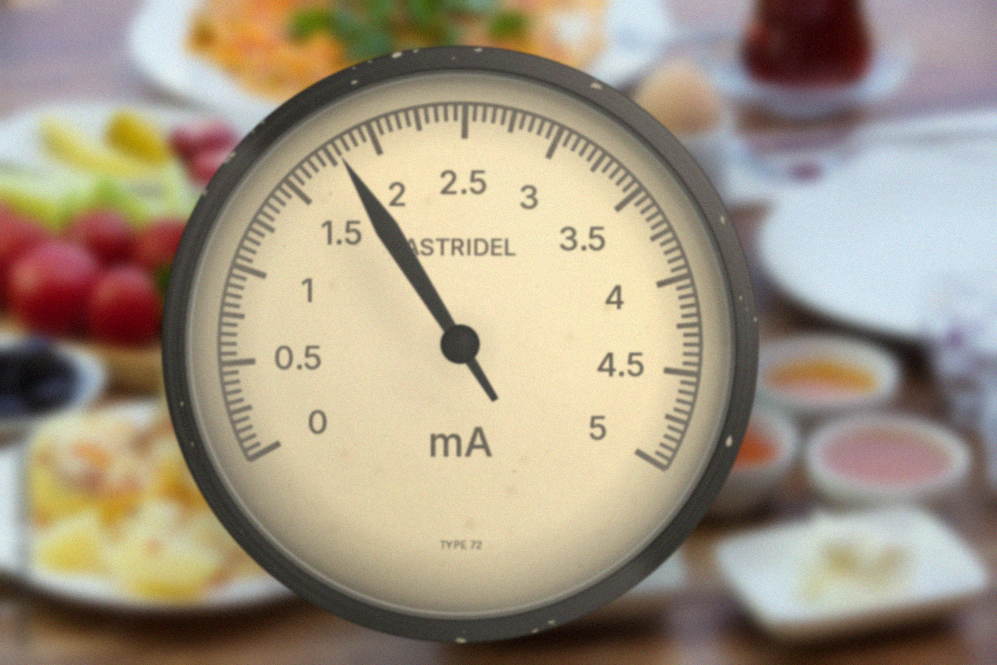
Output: **1.8** mA
